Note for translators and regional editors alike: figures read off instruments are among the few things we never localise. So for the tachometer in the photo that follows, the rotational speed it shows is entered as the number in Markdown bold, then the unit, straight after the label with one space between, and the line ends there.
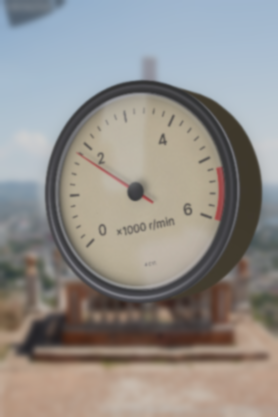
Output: **1800** rpm
